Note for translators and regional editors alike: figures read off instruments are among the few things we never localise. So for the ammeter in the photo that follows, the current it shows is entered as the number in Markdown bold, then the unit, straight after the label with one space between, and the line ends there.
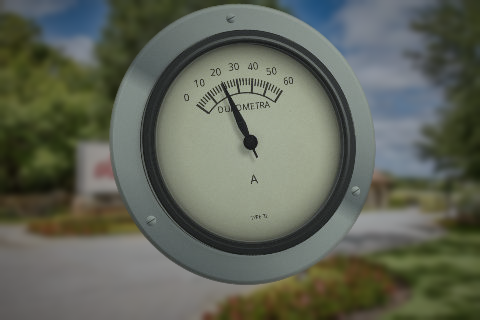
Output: **20** A
